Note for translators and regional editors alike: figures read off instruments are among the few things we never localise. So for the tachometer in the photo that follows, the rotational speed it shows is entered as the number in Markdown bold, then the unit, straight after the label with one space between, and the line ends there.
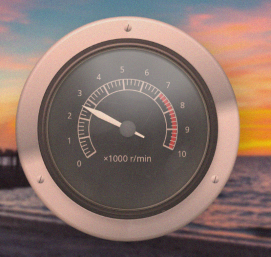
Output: **2600** rpm
